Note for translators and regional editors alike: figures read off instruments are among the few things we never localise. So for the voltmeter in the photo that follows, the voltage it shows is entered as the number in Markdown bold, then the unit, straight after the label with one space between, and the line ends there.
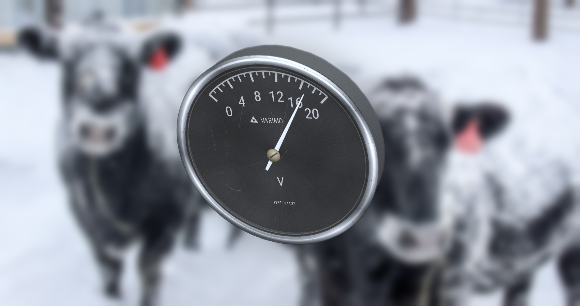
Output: **17** V
